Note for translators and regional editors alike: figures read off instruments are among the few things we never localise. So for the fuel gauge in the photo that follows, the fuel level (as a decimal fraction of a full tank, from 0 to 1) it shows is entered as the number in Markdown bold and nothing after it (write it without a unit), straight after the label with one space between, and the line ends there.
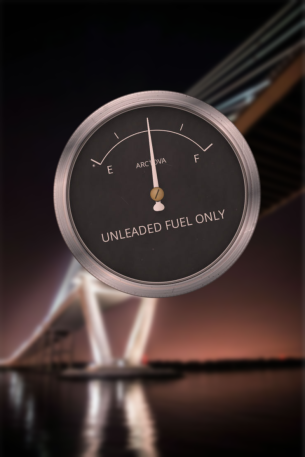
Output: **0.5**
